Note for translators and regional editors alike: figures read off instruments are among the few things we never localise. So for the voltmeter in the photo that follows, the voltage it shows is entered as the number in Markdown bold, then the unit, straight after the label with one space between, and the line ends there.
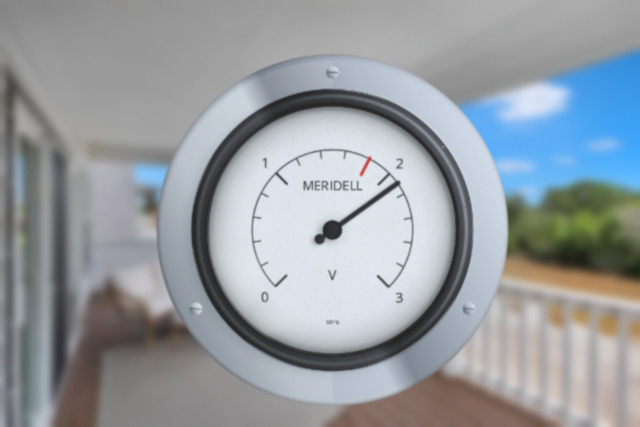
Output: **2.1** V
